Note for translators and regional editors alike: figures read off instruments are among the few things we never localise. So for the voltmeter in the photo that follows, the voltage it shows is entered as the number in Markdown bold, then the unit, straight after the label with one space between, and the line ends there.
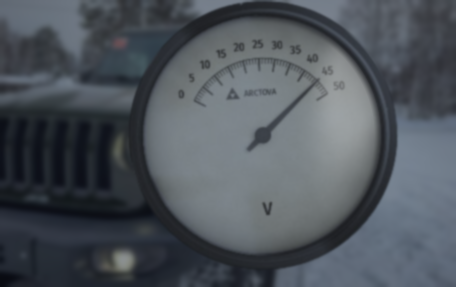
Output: **45** V
